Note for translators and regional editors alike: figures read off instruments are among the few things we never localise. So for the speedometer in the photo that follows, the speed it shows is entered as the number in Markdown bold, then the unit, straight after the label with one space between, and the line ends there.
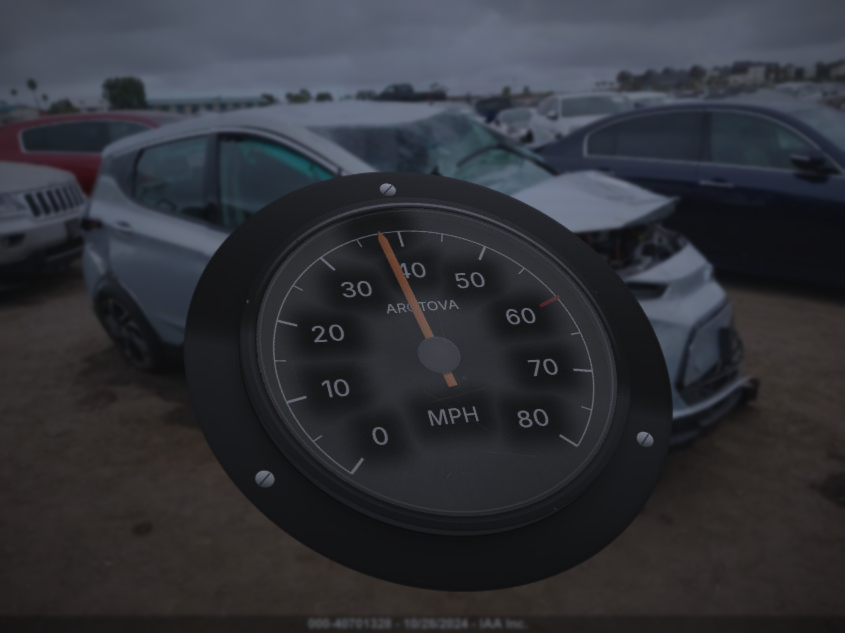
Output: **37.5** mph
